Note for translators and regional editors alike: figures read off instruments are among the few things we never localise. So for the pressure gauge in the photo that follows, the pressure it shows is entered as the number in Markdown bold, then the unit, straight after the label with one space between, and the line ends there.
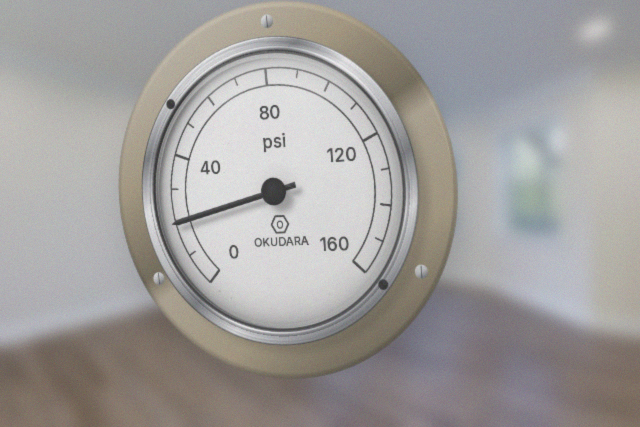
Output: **20** psi
